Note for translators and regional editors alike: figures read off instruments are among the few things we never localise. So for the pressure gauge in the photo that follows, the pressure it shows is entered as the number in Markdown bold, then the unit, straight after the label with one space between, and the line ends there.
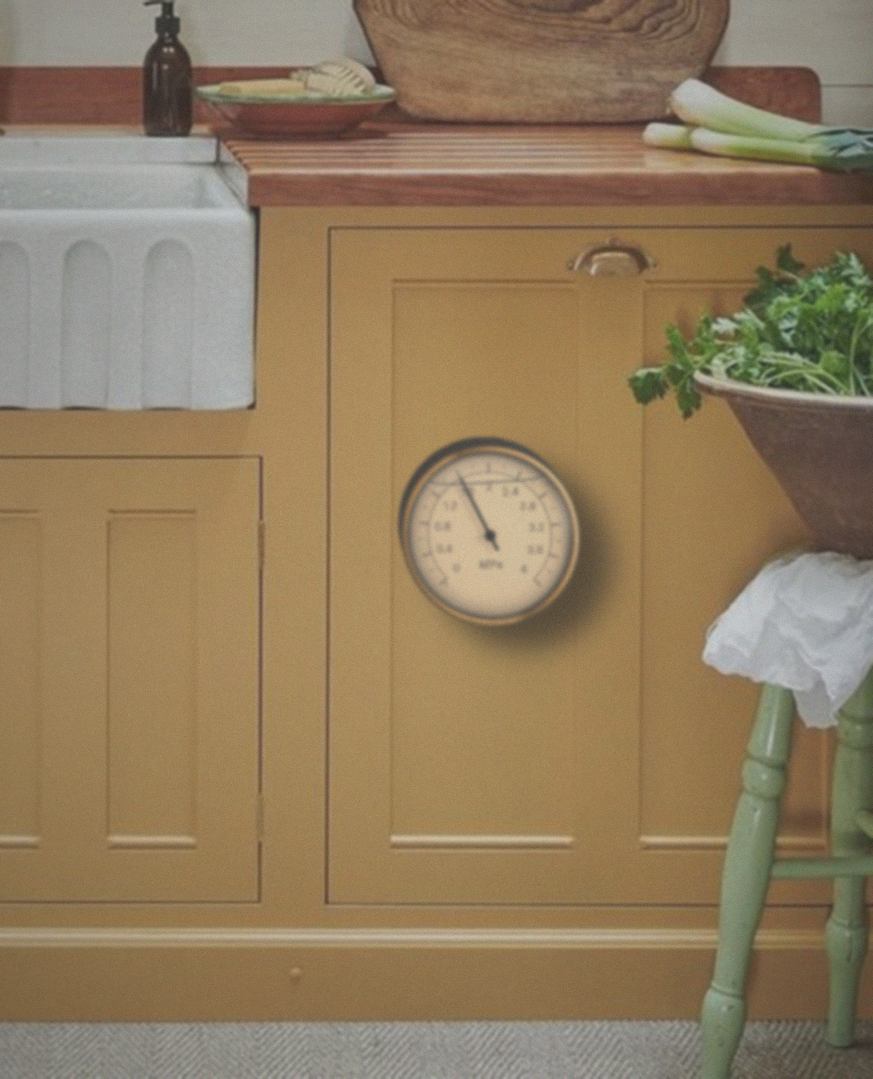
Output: **1.6** MPa
